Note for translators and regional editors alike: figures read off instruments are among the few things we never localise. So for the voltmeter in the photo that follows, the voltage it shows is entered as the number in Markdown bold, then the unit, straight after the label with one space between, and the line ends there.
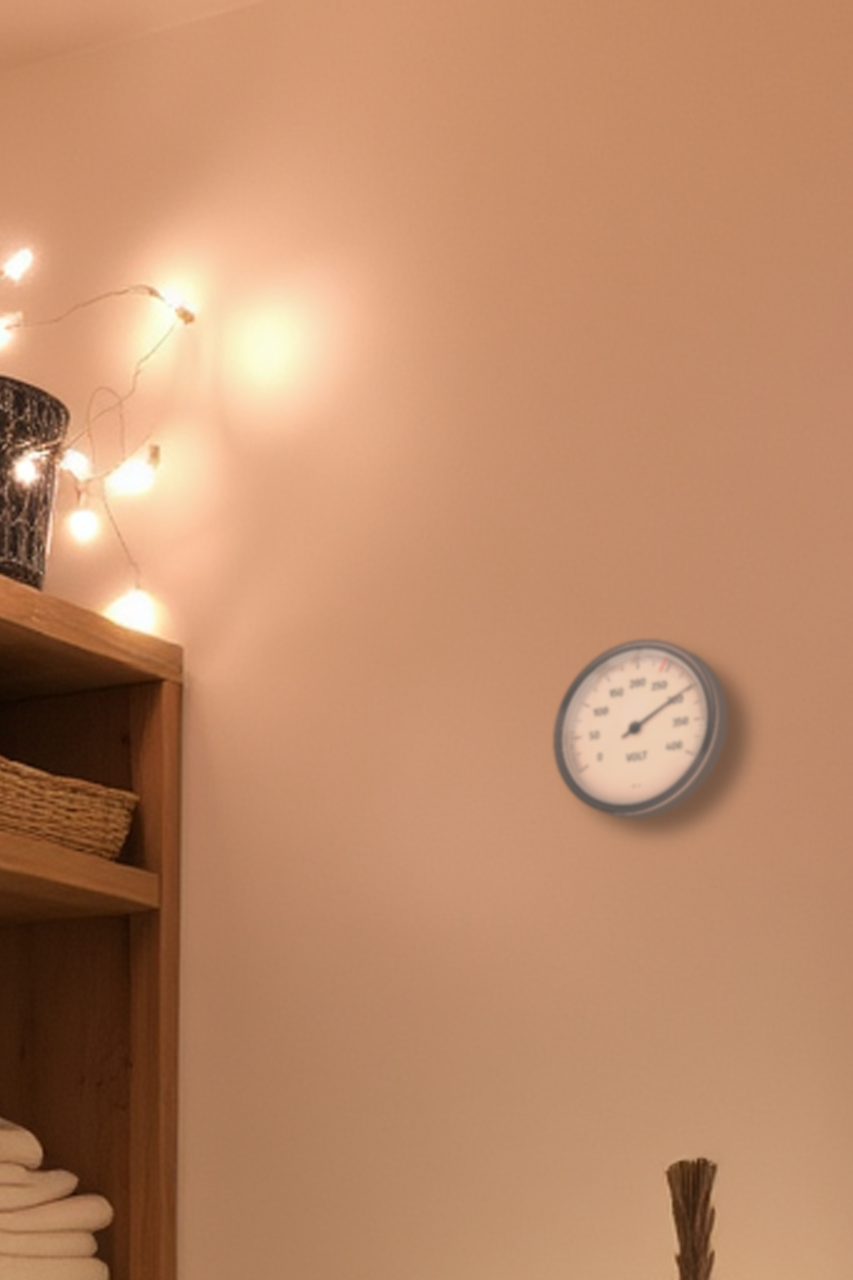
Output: **300** V
